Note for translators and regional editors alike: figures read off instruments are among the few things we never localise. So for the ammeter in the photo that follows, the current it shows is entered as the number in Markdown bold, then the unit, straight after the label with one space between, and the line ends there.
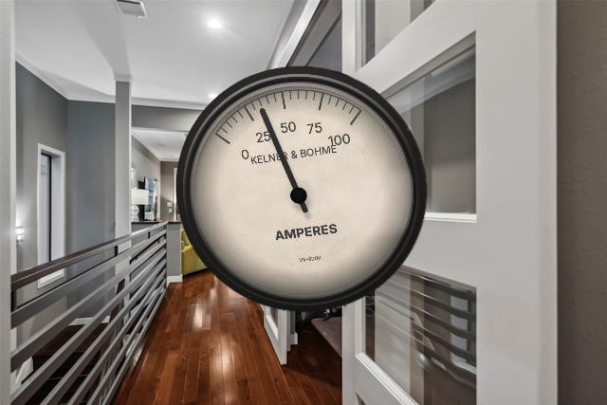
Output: **35** A
